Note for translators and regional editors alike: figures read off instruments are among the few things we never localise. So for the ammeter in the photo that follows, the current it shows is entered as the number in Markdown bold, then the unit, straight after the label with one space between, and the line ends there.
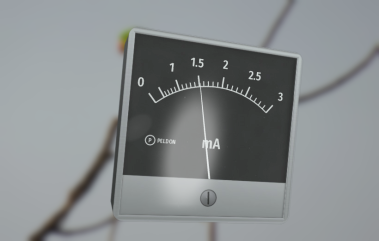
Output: **1.5** mA
